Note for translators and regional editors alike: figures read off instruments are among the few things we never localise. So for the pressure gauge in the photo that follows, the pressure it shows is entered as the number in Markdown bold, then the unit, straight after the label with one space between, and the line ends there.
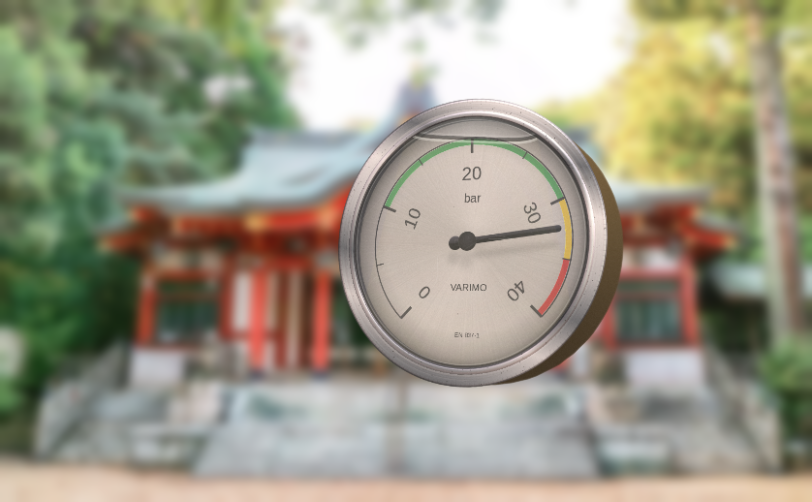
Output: **32.5** bar
